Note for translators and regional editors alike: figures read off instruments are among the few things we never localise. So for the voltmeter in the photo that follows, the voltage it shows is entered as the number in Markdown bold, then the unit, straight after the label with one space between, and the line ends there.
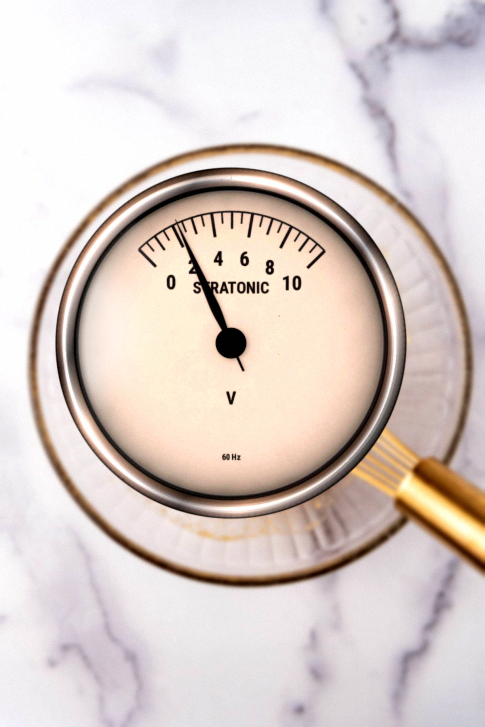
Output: **2.25** V
